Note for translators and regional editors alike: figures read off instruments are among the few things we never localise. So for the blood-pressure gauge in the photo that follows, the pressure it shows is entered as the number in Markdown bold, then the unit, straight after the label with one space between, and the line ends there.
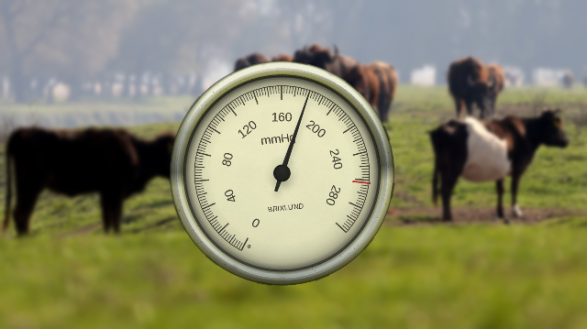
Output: **180** mmHg
